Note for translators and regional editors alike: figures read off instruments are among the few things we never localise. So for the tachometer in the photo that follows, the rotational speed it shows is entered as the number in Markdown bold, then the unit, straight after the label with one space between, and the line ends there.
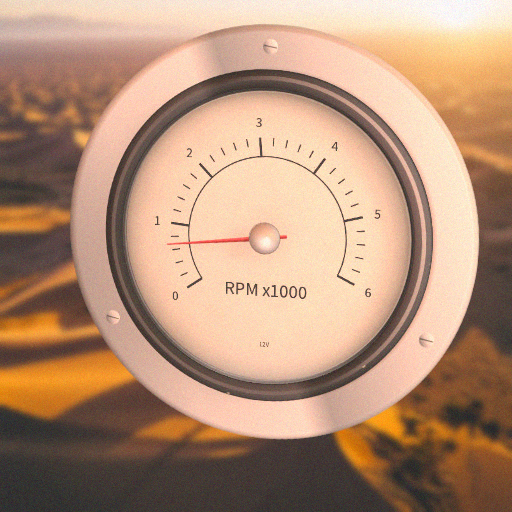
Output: **700** rpm
